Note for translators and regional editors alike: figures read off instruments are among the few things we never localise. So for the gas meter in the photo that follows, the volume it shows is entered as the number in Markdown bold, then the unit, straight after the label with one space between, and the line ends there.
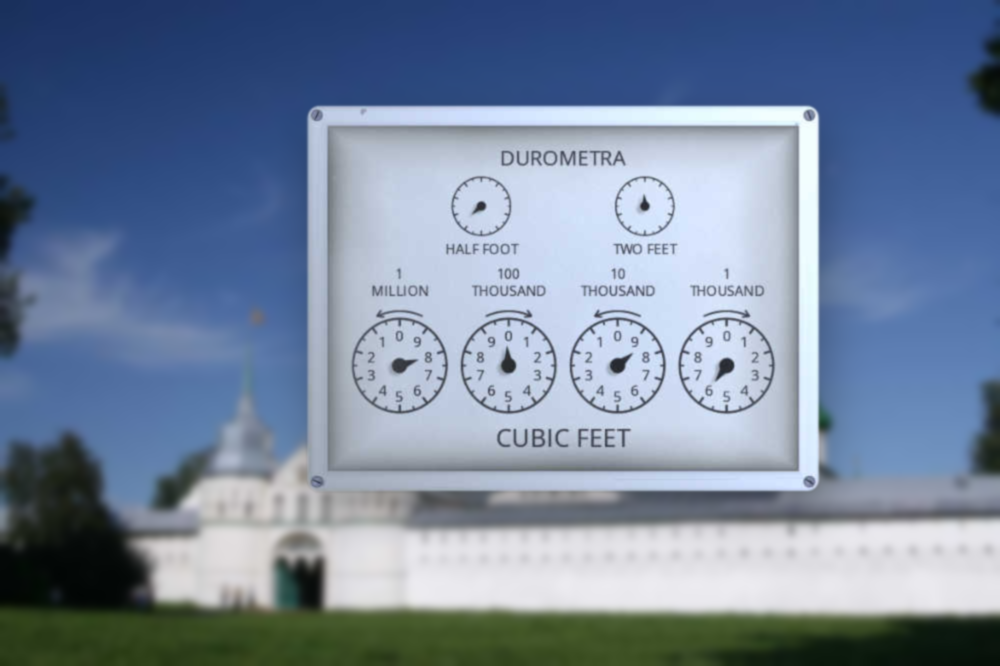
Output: **798600** ft³
